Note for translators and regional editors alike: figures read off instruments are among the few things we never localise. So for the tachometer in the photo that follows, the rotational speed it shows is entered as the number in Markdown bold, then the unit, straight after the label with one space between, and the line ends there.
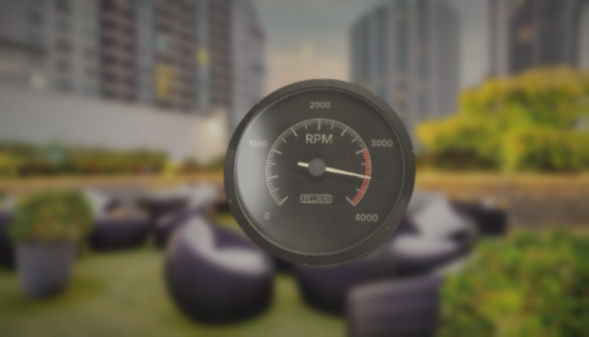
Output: **3500** rpm
